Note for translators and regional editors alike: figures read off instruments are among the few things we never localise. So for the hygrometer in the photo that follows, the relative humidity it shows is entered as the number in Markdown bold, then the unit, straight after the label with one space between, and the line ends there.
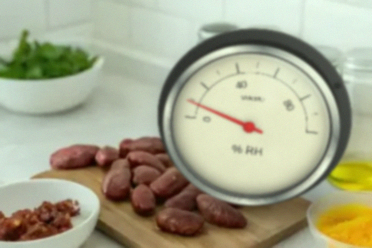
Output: **10** %
